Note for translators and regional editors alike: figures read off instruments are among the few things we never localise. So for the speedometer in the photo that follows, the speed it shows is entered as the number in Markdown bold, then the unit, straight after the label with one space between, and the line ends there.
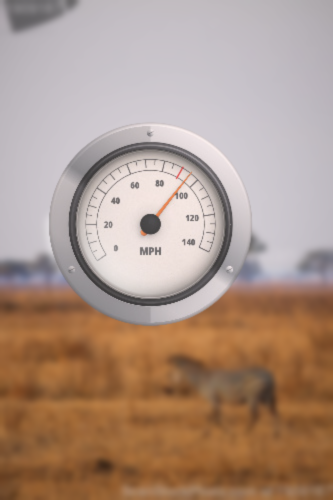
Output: **95** mph
